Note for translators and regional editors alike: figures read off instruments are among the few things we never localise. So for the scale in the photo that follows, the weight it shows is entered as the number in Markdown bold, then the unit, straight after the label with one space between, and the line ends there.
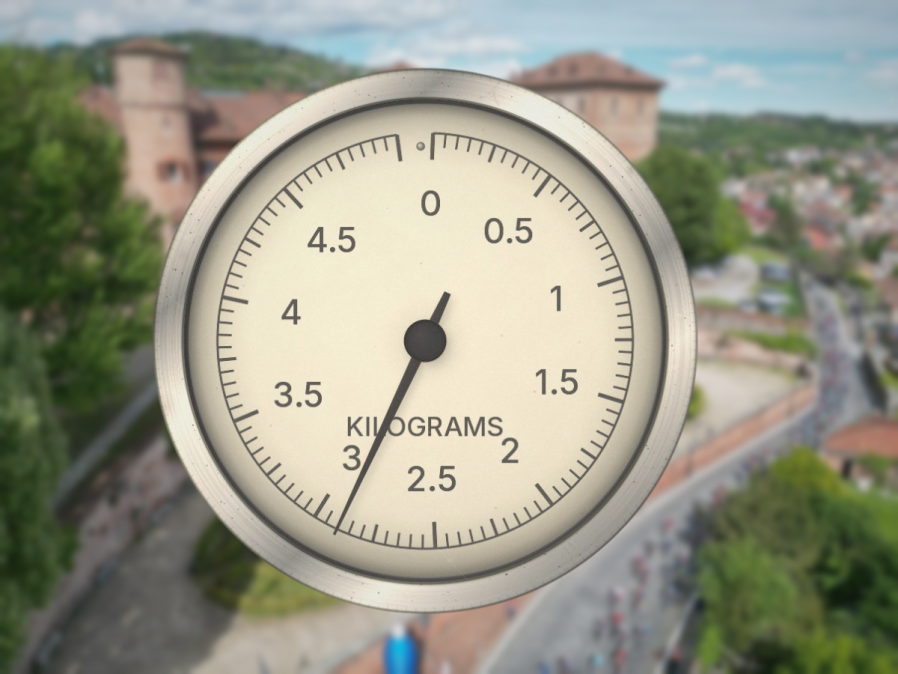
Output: **2.9** kg
